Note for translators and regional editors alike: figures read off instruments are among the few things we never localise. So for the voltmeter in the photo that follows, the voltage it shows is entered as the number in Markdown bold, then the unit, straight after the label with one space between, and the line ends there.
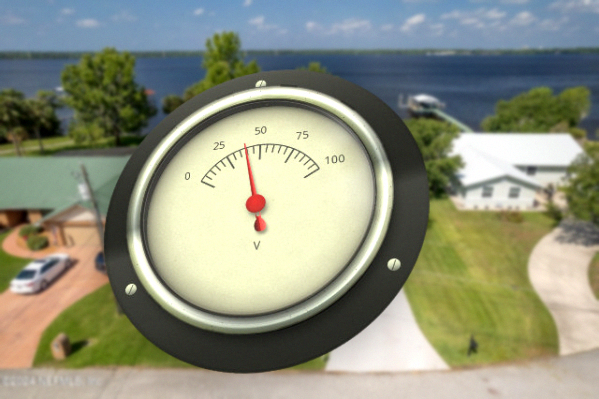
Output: **40** V
